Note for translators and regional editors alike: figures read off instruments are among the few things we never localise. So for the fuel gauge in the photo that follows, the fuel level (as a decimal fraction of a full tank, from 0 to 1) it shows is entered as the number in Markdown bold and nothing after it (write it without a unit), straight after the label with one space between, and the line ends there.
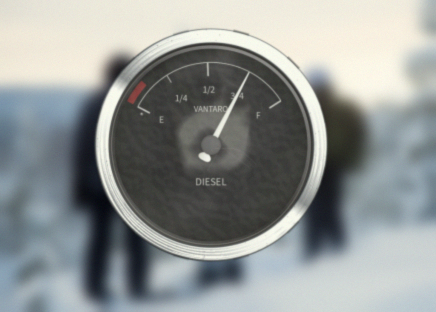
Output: **0.75**
